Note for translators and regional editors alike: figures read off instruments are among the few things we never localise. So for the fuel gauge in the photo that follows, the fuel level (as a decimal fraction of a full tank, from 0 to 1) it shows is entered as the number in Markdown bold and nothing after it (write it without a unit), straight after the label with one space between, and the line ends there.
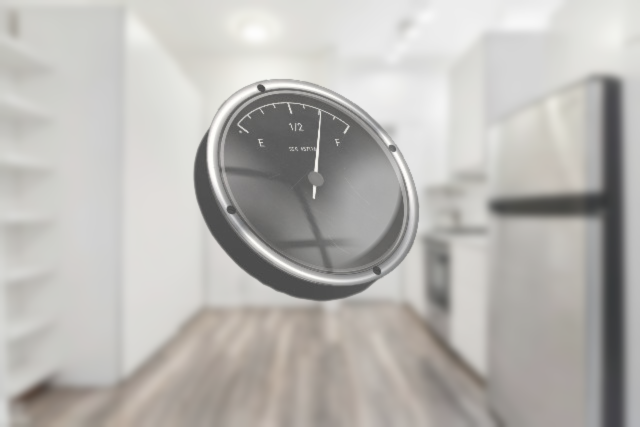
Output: **0.75**
